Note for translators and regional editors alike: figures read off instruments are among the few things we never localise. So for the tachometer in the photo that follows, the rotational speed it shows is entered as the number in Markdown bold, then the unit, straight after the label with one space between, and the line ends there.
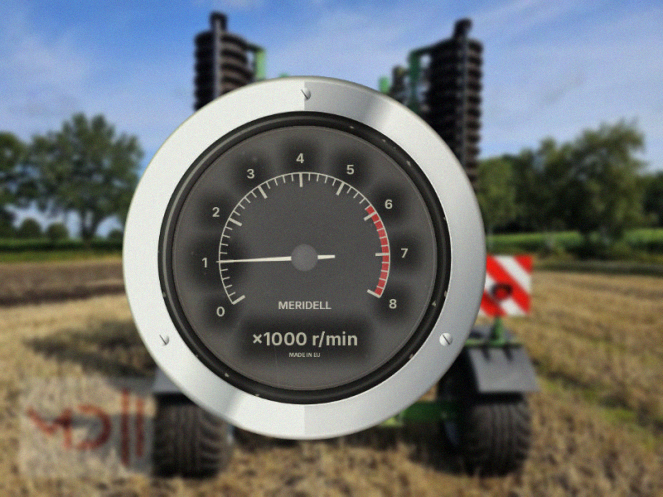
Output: **1000** rpm
